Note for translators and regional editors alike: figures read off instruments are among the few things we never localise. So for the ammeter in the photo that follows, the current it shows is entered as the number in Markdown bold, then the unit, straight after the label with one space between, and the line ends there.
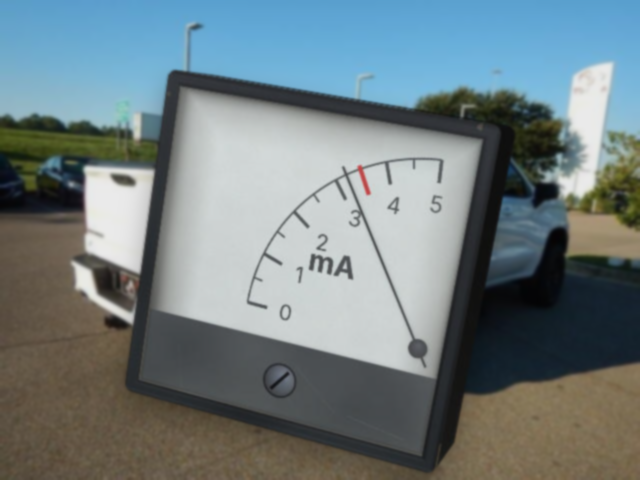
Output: **3.25** mA
